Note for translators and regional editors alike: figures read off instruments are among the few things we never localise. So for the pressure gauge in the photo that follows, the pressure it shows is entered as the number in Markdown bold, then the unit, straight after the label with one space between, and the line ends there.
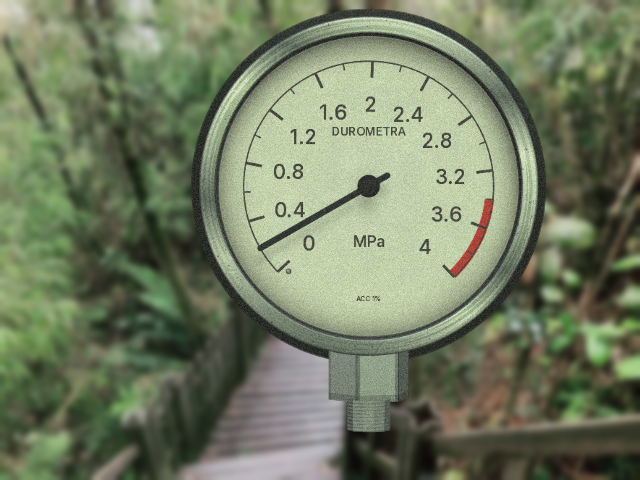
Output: **0.2** MPa
